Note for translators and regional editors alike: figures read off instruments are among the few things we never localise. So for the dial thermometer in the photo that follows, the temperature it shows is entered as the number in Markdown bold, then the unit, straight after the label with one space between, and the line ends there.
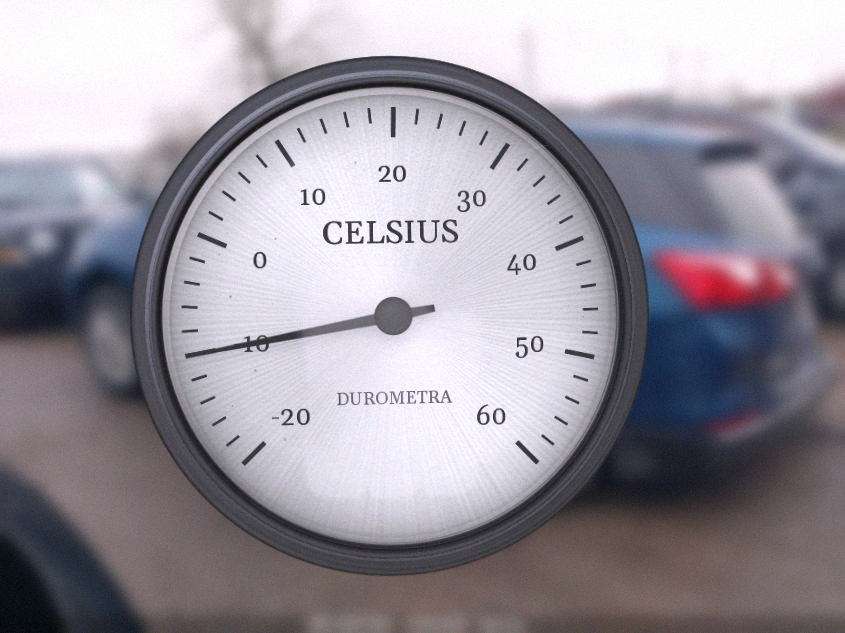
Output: **-10** °C
